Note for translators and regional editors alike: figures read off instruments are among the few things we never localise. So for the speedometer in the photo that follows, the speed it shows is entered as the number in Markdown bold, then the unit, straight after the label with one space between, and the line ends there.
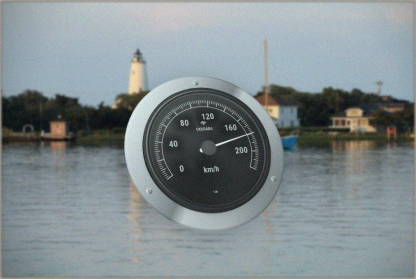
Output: **180** km/h
